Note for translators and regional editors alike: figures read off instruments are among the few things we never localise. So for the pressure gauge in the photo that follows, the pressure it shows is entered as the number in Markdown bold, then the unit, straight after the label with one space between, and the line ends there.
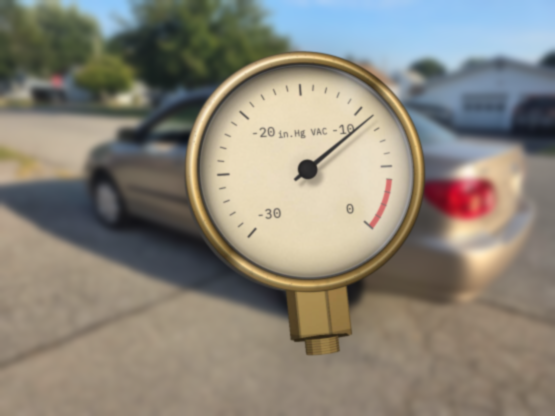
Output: **-9** inHg
